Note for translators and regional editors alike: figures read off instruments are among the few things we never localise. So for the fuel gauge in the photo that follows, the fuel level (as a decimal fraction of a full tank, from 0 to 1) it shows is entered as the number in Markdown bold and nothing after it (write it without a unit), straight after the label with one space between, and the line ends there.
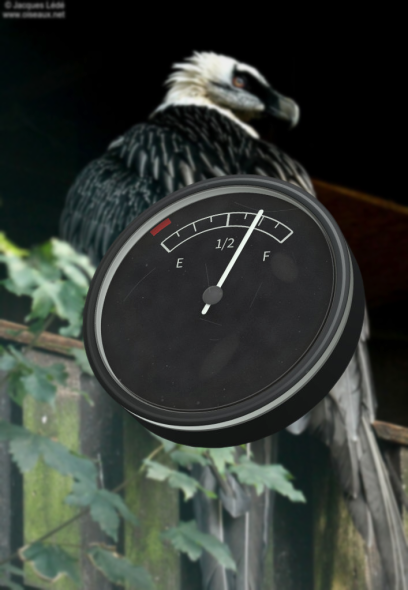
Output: **0.75**
